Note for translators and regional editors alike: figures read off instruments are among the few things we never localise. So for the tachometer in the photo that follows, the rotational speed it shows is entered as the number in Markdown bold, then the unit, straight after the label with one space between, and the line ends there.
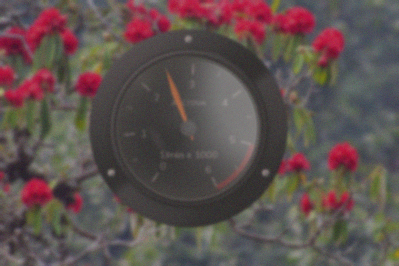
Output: **2500** rpm
